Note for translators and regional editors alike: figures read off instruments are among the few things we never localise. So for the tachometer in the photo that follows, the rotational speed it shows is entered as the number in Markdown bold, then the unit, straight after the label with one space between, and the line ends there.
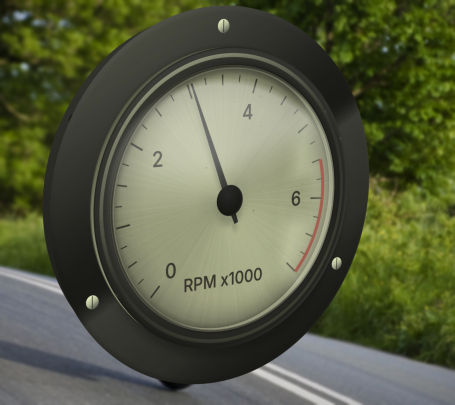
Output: **3000** rpm
